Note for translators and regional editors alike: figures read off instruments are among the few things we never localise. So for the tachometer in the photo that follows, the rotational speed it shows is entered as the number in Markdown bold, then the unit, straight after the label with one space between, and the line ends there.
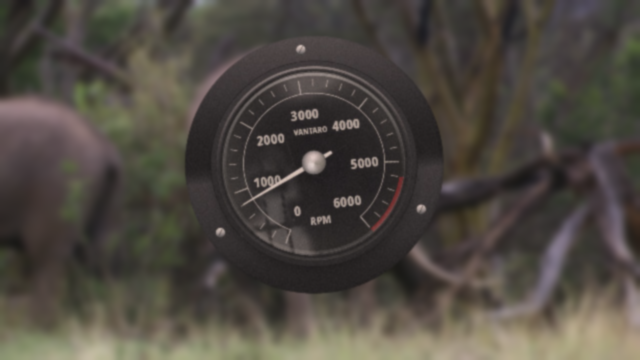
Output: **800** rpm
